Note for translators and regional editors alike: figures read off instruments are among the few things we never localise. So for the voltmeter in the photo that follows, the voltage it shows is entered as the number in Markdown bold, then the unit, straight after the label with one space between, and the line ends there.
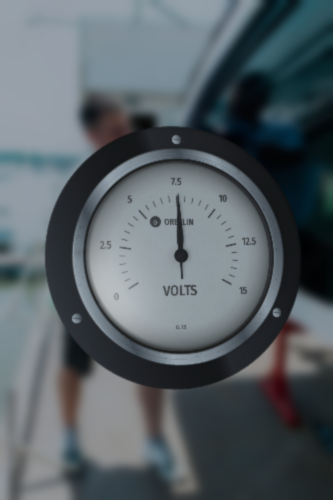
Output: **7.5** V
